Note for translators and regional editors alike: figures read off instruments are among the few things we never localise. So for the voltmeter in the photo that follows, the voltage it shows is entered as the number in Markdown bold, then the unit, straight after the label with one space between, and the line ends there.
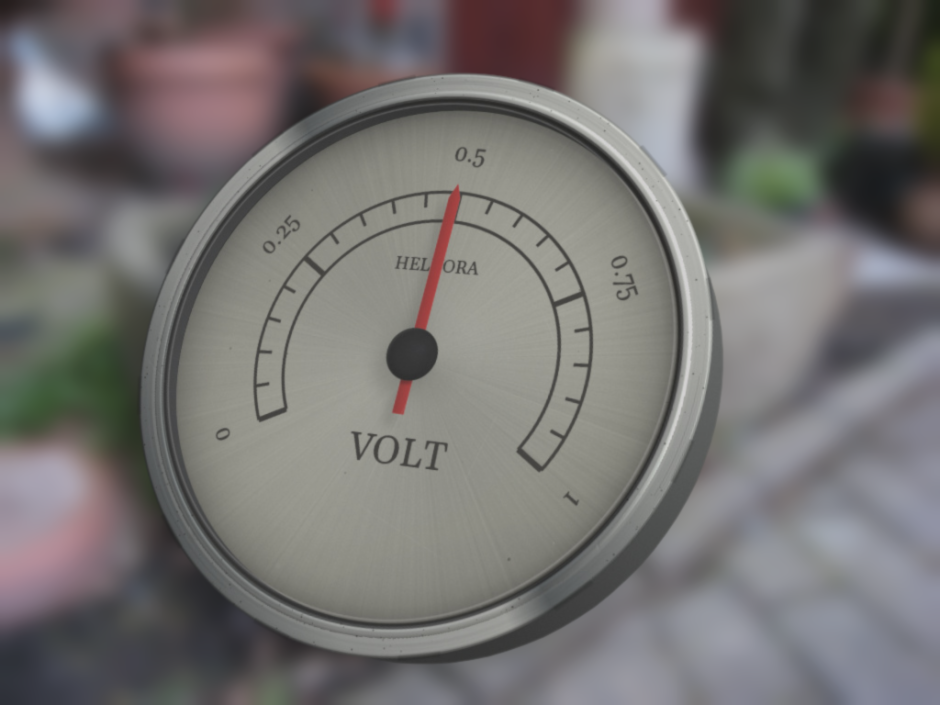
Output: **0.5** V
